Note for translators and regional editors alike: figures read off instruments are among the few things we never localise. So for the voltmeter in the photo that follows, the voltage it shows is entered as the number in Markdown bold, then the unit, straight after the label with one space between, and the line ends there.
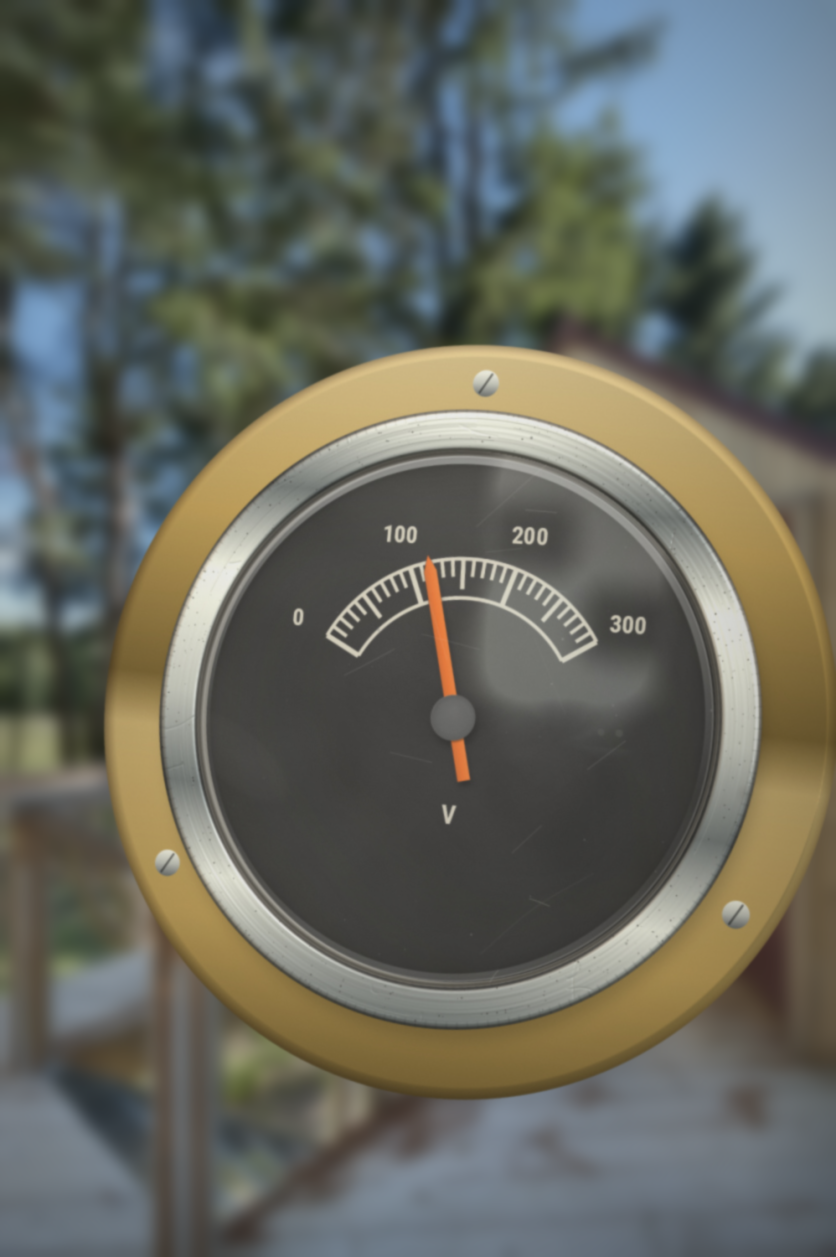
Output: **120** V
